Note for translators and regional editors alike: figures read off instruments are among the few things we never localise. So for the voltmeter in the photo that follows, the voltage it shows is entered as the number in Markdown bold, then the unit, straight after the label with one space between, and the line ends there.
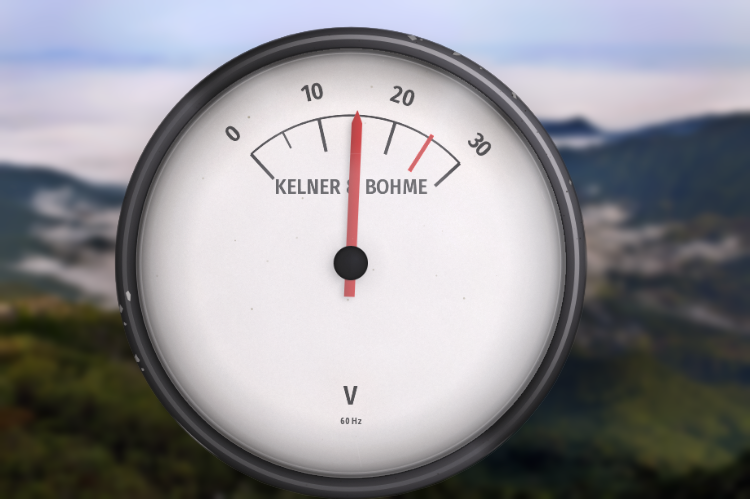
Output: **15** V
